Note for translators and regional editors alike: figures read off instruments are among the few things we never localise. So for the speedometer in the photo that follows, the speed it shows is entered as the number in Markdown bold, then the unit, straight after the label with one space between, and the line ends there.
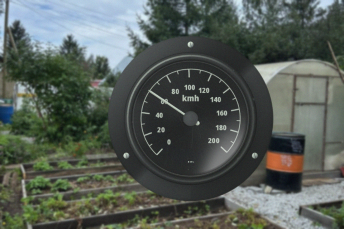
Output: **60** km/h
